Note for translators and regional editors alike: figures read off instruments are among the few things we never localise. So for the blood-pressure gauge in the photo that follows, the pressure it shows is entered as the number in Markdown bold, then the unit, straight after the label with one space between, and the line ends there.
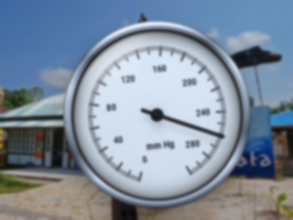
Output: **260** mmHg
